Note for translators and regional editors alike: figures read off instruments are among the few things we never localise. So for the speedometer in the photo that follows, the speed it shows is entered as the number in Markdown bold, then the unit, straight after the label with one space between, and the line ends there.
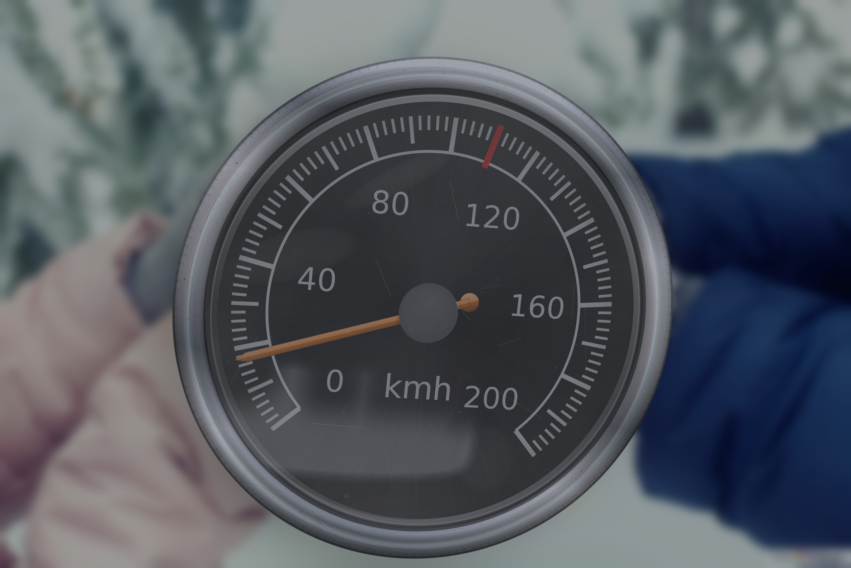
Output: **18** km/h
